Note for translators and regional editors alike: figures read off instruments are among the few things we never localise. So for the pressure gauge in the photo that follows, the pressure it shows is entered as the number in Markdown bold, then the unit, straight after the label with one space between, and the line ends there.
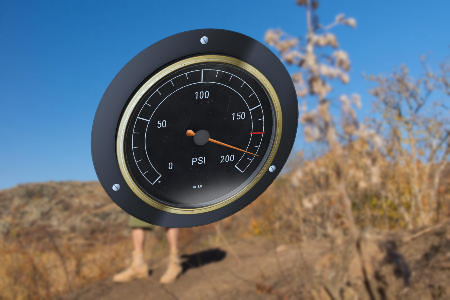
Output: **185** psi
